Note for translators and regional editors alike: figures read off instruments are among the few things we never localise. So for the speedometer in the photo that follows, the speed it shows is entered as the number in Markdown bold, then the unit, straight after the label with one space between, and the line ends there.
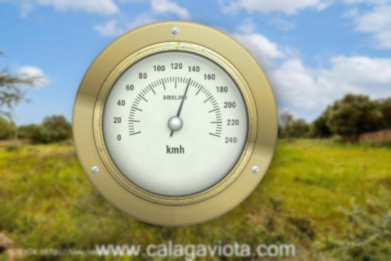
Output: **140** km/h
